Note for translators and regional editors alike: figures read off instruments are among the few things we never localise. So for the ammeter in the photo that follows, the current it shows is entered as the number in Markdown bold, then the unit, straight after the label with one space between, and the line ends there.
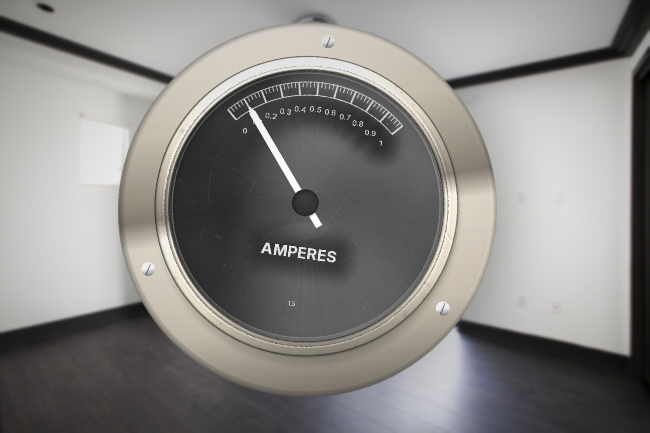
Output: **0.1** A
